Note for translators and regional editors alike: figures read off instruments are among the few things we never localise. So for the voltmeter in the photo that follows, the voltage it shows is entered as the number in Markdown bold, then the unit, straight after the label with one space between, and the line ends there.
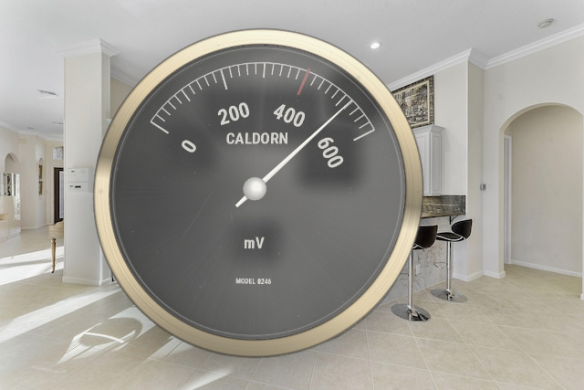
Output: **520** mV
